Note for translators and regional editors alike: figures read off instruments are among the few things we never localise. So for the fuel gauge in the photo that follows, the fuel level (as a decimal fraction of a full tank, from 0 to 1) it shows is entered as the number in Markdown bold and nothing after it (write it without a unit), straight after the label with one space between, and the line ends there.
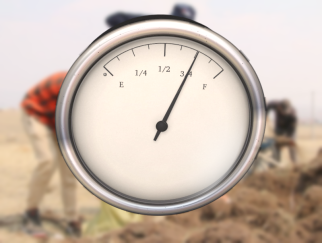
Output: **0.75**
